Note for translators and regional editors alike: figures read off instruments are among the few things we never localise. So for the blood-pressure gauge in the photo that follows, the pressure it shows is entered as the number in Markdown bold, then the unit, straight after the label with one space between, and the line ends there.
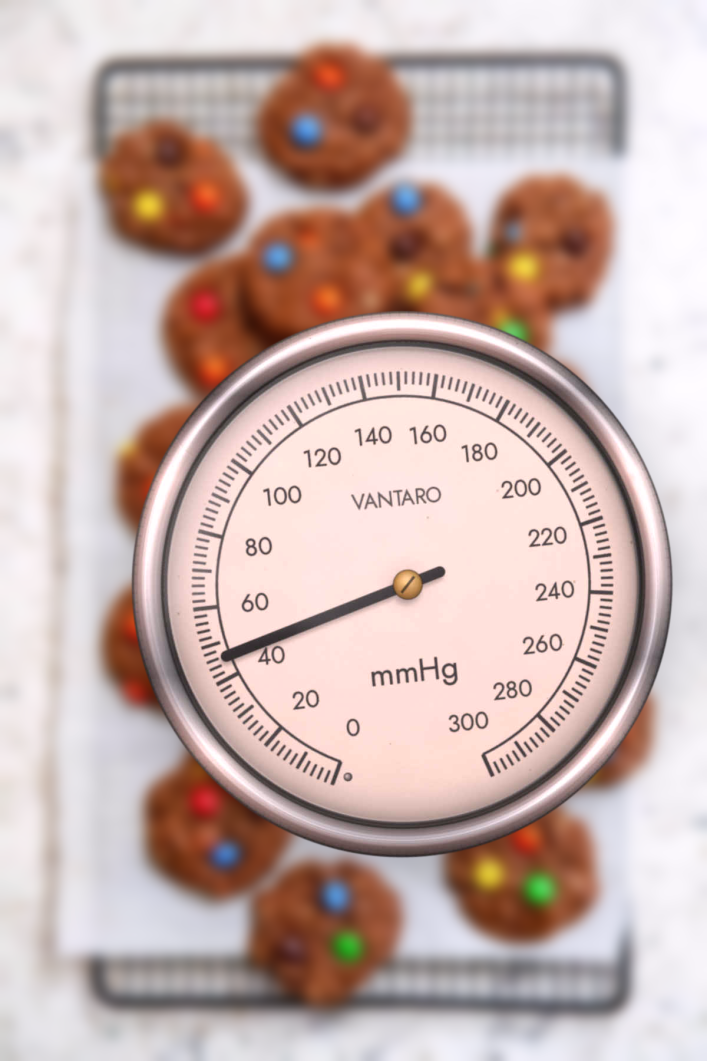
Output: **46** mmHg
